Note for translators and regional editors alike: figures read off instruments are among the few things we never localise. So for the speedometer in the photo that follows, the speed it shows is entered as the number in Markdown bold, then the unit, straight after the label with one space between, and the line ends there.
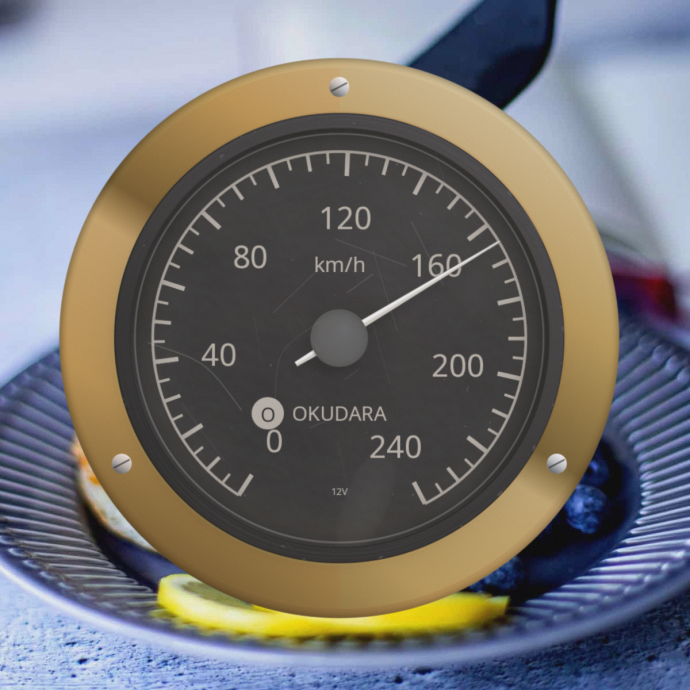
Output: **165** km/h
